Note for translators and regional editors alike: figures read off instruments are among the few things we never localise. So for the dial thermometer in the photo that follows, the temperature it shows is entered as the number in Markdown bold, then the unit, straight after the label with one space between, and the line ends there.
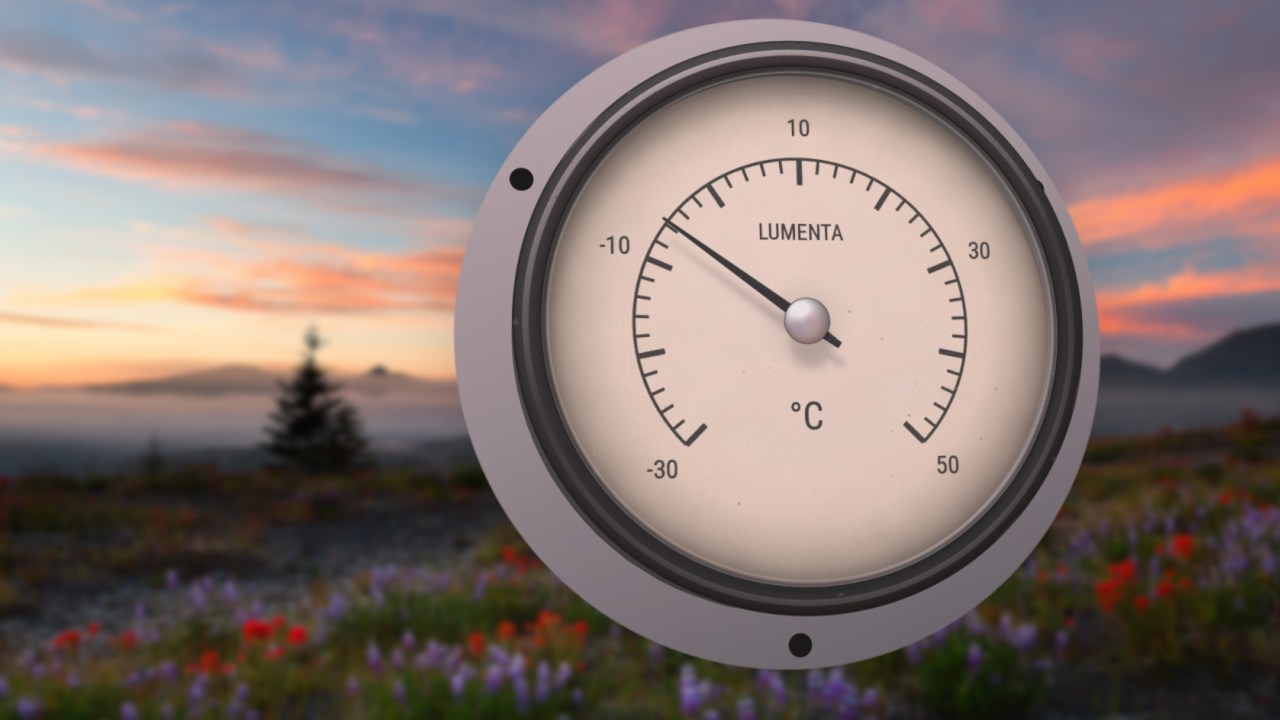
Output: **-6** °C
